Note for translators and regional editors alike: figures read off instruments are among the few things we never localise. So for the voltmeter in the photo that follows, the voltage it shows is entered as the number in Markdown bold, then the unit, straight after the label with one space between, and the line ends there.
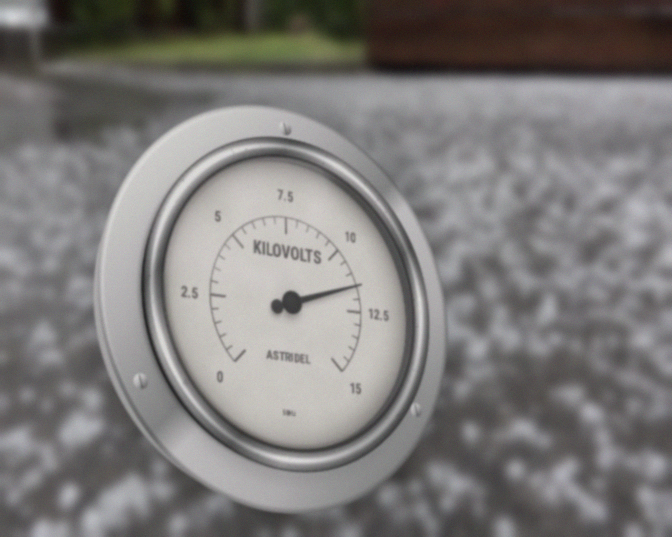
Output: **11.5** kV
